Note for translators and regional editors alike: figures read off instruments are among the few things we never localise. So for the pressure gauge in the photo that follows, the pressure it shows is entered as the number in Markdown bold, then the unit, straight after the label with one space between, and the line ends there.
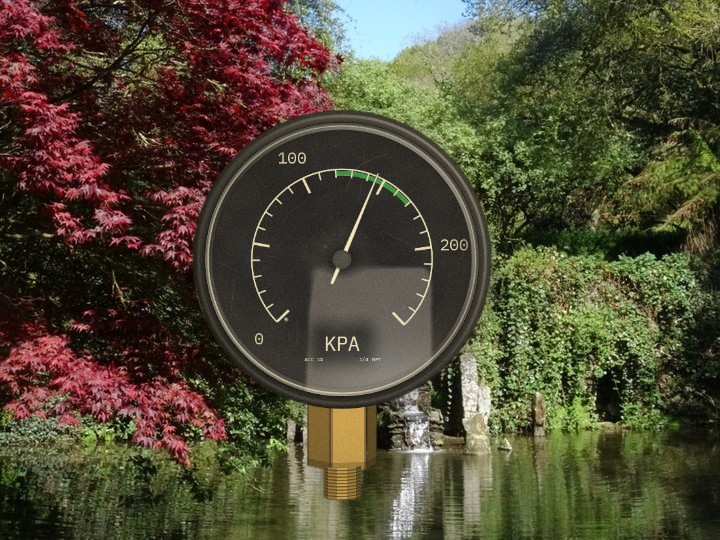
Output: **145** kPa
